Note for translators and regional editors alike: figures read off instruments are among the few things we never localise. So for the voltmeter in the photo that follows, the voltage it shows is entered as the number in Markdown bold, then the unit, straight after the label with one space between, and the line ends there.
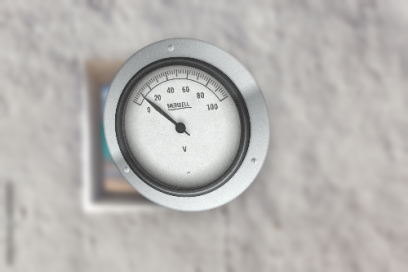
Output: **10** V
